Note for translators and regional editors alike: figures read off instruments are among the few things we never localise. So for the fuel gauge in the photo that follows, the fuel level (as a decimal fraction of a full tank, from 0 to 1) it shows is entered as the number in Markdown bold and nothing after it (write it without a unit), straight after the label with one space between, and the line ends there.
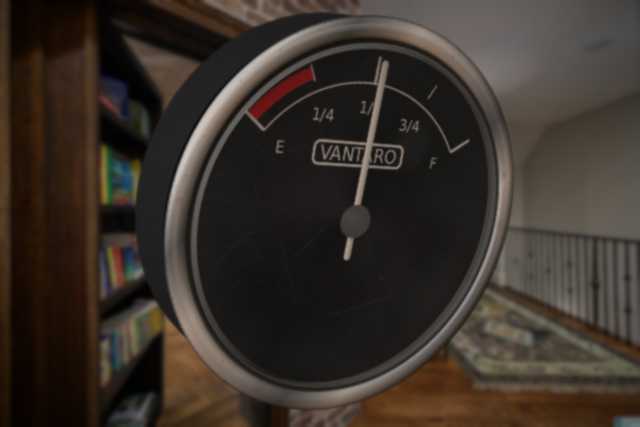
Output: **0.5**
